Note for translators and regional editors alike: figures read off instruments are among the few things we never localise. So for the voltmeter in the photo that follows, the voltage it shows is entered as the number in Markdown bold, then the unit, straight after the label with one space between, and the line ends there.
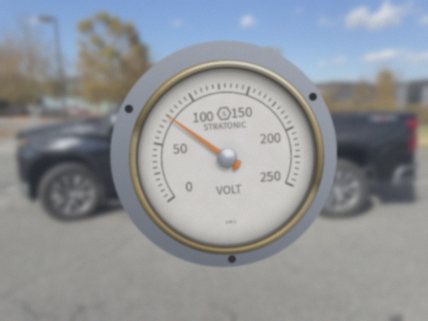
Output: **75** V
